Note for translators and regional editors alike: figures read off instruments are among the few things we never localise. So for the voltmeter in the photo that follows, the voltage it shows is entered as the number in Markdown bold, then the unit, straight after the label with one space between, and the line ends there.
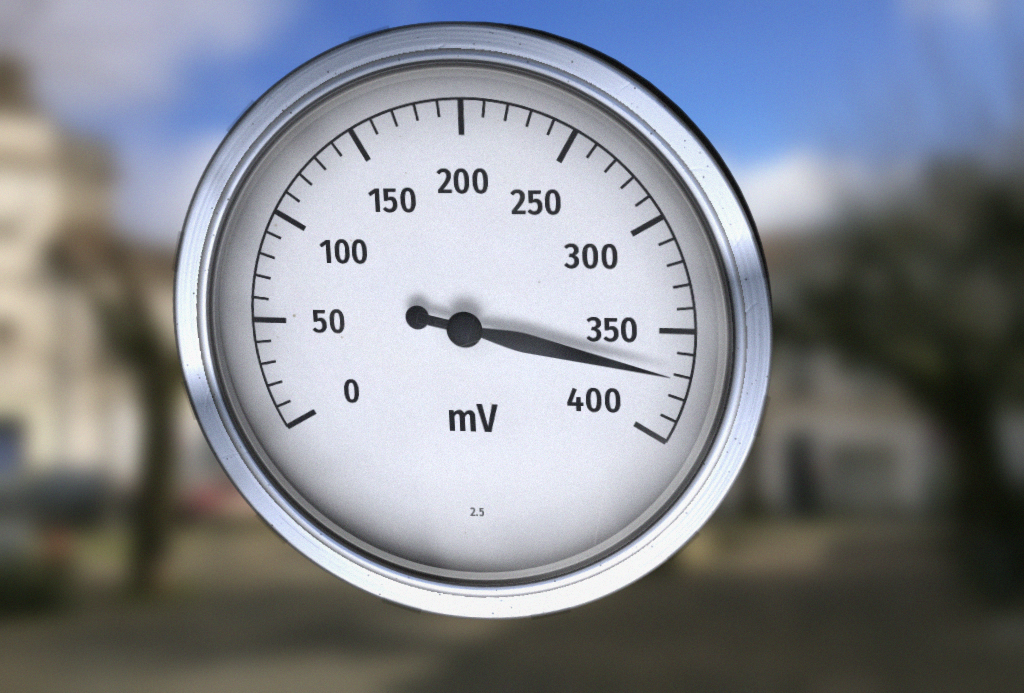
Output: **370** mV
